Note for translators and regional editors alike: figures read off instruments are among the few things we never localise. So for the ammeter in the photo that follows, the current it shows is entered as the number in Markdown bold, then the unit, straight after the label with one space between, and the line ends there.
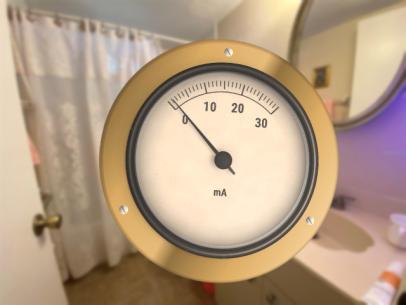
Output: **1** mA
